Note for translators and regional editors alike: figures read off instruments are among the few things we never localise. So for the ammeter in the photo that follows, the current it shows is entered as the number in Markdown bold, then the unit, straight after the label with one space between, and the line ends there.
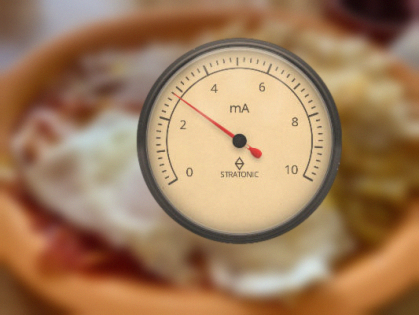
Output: **2.8** mA
